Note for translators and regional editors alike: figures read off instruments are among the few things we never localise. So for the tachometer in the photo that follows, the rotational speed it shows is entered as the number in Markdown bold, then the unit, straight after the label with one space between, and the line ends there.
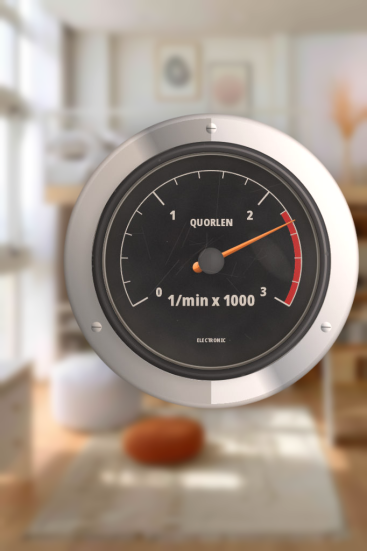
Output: **2300** rpm
